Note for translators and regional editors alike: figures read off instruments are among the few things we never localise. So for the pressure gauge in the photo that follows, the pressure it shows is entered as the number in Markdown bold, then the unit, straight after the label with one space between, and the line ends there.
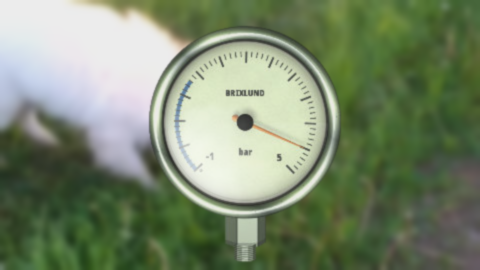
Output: **4.5** bar
